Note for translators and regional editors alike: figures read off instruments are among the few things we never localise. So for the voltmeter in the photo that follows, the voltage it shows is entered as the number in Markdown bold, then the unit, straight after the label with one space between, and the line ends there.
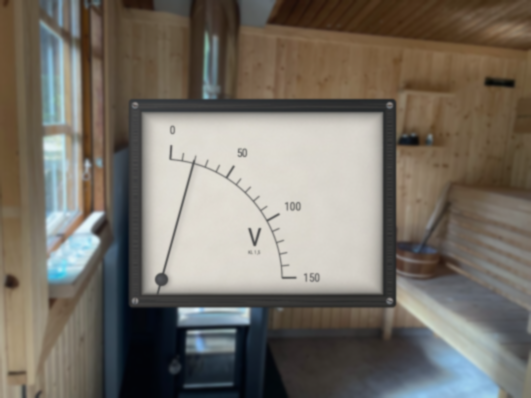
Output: **20** V
